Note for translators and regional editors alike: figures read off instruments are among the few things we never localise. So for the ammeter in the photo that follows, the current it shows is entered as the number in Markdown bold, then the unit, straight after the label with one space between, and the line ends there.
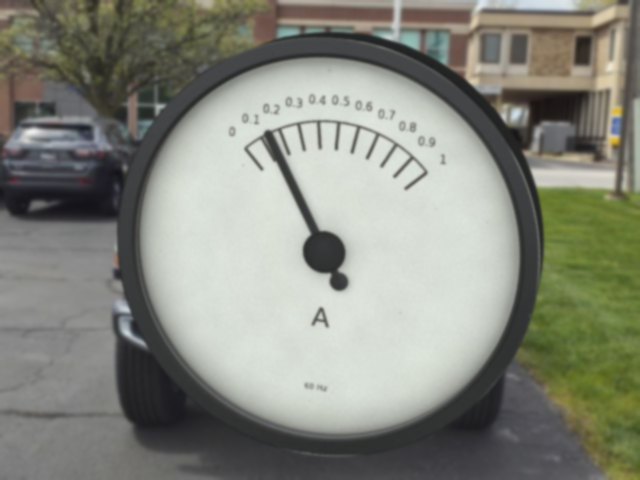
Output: **0.15** A
